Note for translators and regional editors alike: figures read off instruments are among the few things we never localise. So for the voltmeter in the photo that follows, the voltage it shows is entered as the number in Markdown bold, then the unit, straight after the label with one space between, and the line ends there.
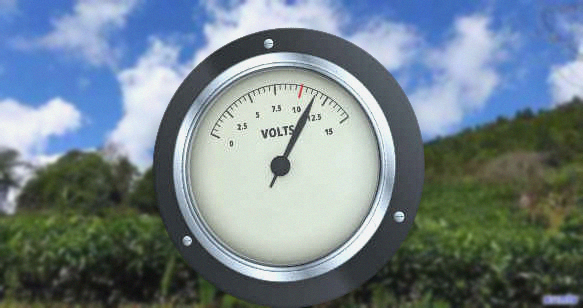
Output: **11.5** V
